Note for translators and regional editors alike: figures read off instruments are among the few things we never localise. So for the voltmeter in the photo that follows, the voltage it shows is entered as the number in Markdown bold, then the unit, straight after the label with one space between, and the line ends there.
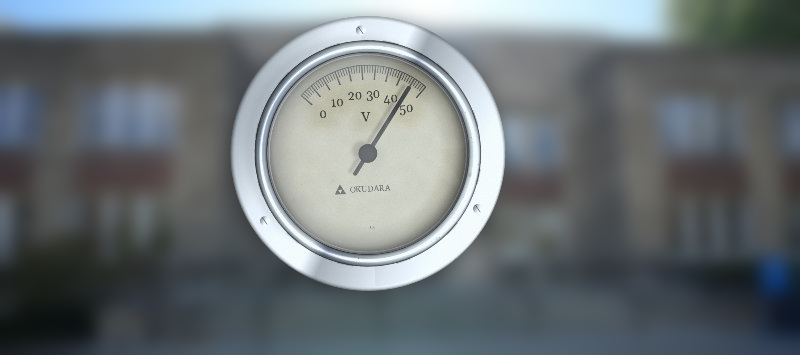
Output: **45** V
